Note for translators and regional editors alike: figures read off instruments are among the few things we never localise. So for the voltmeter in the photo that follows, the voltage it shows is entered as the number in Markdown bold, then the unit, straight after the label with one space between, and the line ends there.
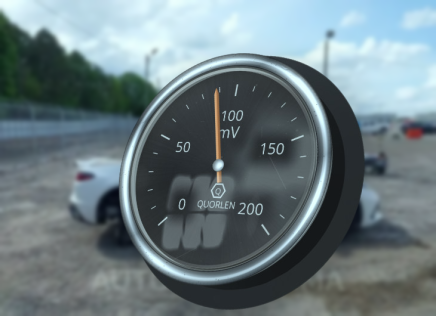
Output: **90** mV
